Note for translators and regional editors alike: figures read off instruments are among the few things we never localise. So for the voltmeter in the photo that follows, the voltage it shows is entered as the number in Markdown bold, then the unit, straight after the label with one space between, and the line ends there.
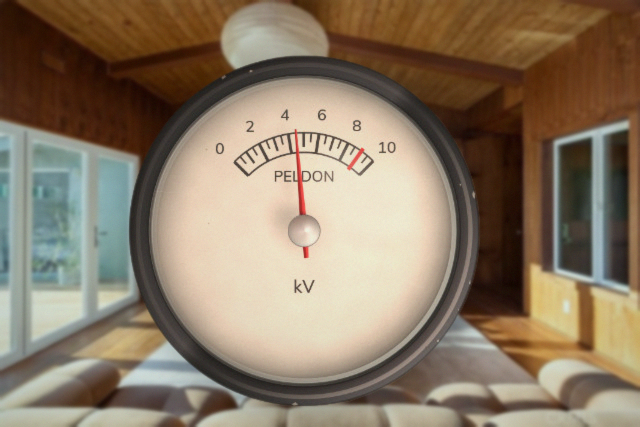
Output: **4.5** kV
